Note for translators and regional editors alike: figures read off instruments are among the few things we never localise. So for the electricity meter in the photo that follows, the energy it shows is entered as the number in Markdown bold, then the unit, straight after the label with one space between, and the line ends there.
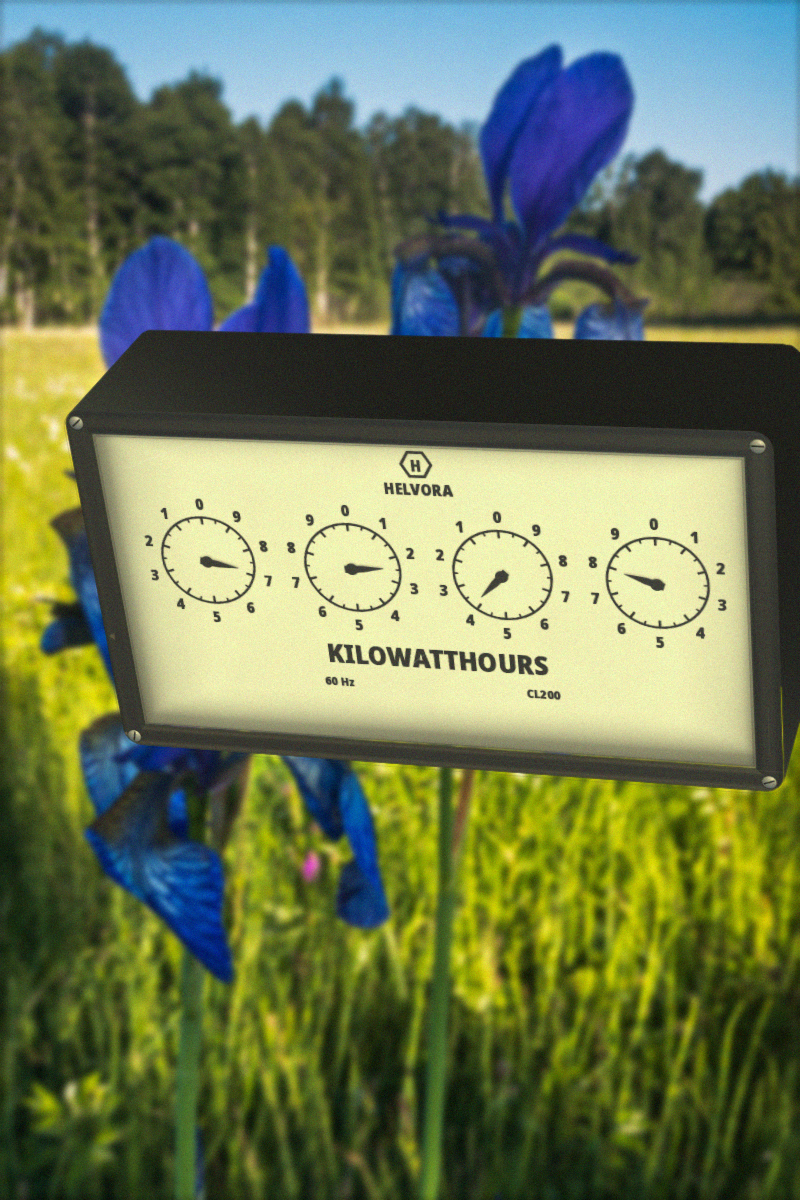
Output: **7238** kWh
